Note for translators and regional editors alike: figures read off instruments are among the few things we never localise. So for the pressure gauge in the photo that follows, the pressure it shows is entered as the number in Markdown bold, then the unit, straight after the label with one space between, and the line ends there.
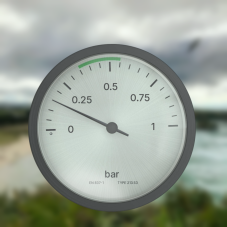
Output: **0.15** bar
